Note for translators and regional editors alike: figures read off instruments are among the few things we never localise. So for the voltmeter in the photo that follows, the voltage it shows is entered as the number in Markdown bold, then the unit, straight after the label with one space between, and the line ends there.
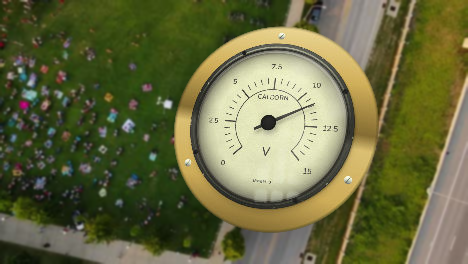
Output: **11** V
